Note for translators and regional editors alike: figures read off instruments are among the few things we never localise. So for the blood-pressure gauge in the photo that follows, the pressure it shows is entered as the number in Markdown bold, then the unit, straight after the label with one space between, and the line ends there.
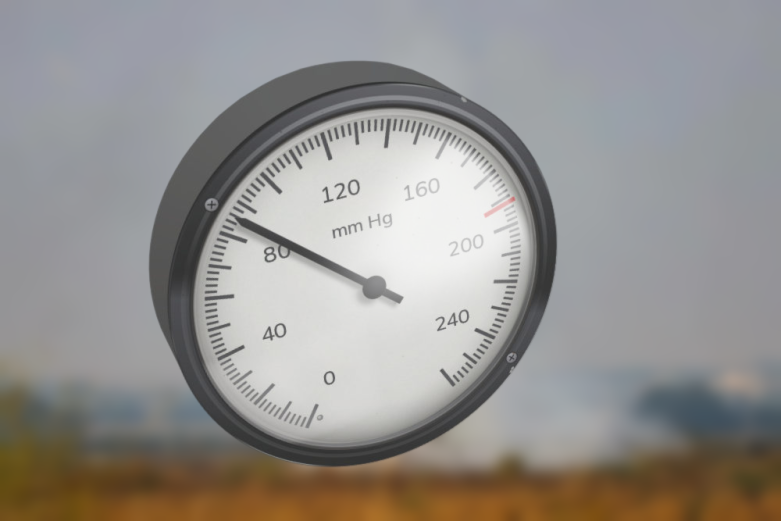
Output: **86** mmHg
